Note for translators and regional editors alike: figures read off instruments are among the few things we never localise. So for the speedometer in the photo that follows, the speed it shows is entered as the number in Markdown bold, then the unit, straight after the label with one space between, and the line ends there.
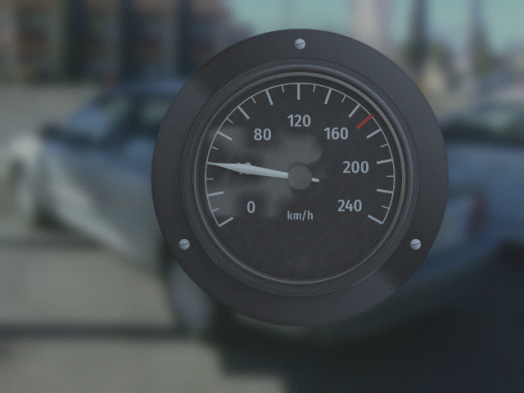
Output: **40** km/h
